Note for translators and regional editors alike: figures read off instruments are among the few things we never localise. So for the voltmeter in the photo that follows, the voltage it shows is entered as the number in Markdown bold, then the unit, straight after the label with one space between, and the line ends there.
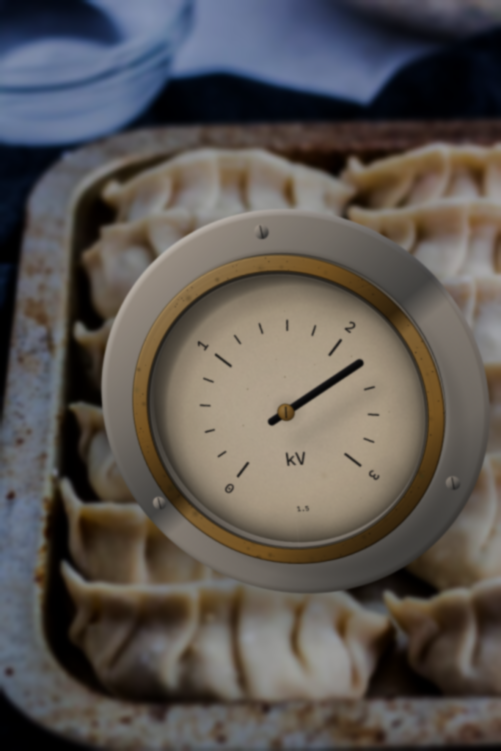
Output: **2.2** kV
